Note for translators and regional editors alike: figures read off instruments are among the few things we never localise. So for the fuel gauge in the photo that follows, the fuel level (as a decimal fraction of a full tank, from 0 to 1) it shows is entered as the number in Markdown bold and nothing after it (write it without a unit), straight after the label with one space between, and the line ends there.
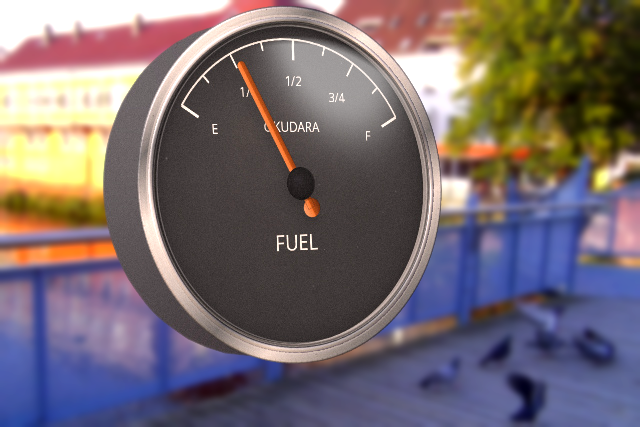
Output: **0.25**
